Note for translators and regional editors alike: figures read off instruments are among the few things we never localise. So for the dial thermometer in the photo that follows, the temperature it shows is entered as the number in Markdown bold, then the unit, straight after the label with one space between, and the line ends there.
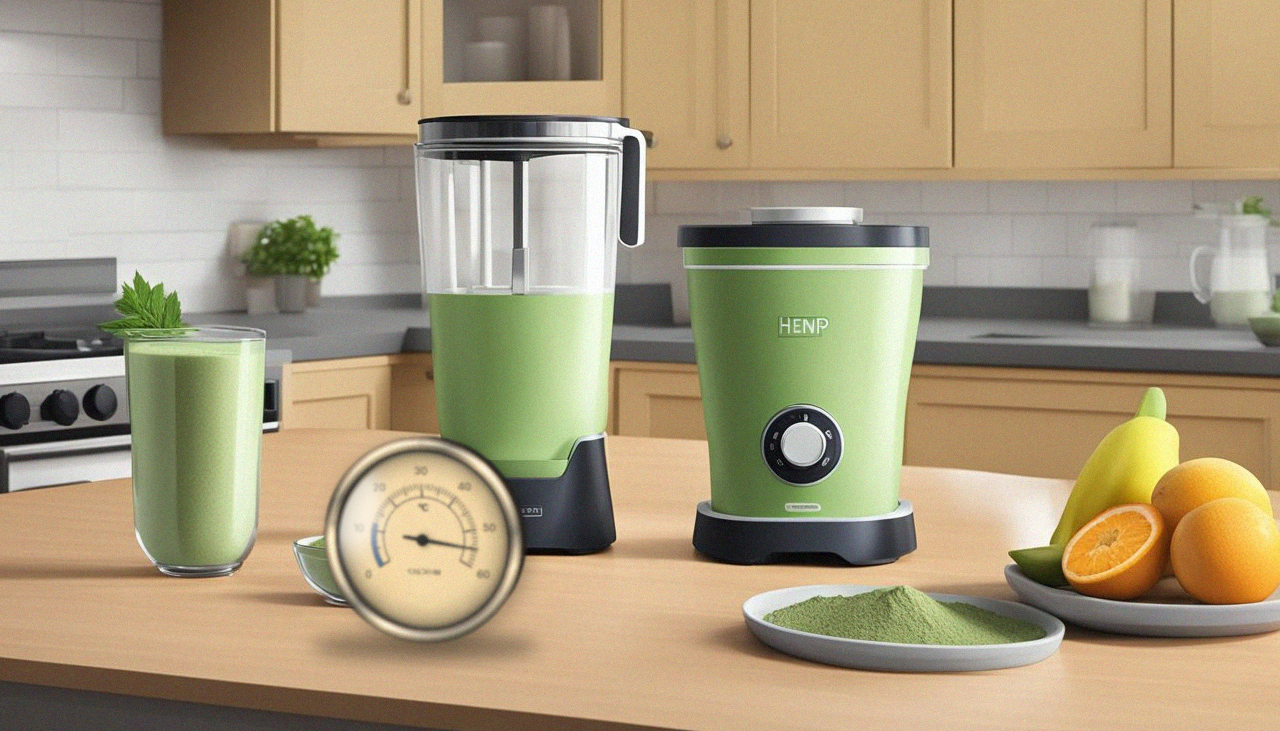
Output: **55** °C
